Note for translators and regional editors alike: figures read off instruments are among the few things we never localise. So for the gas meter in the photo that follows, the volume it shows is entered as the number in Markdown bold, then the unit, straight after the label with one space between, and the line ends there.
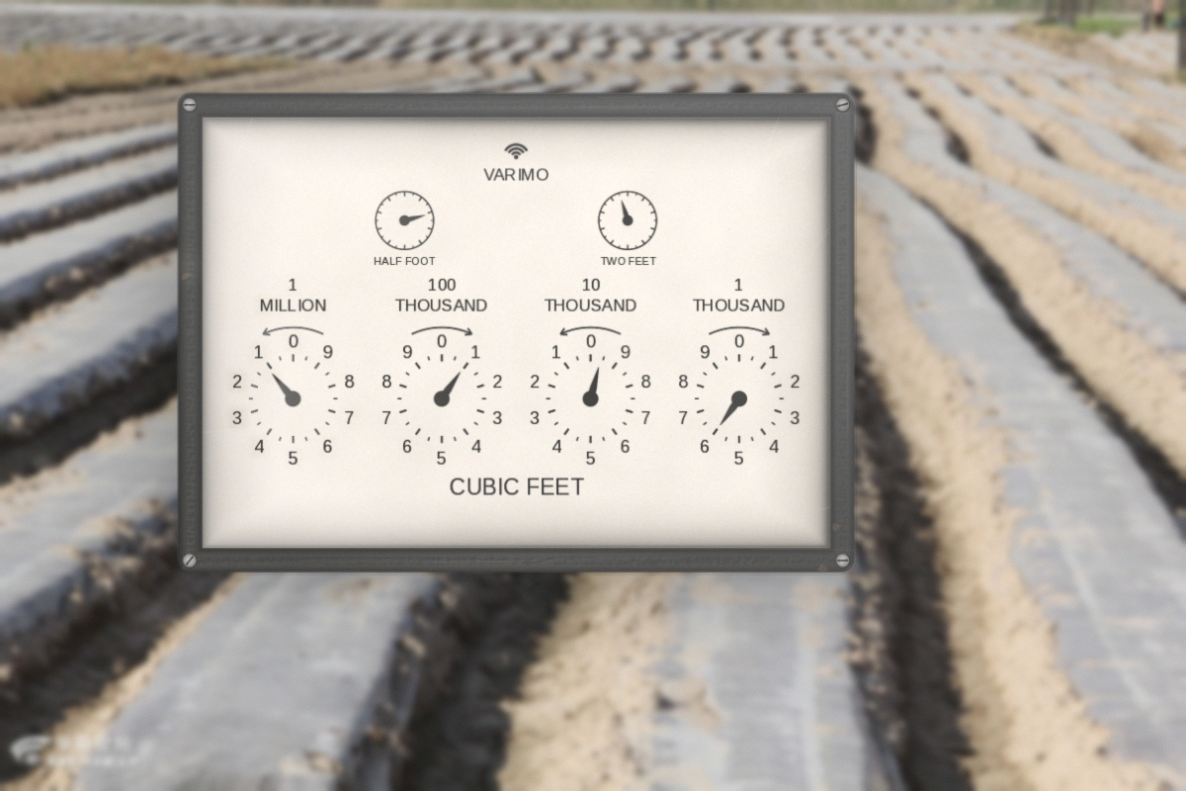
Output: **109600** ft³
